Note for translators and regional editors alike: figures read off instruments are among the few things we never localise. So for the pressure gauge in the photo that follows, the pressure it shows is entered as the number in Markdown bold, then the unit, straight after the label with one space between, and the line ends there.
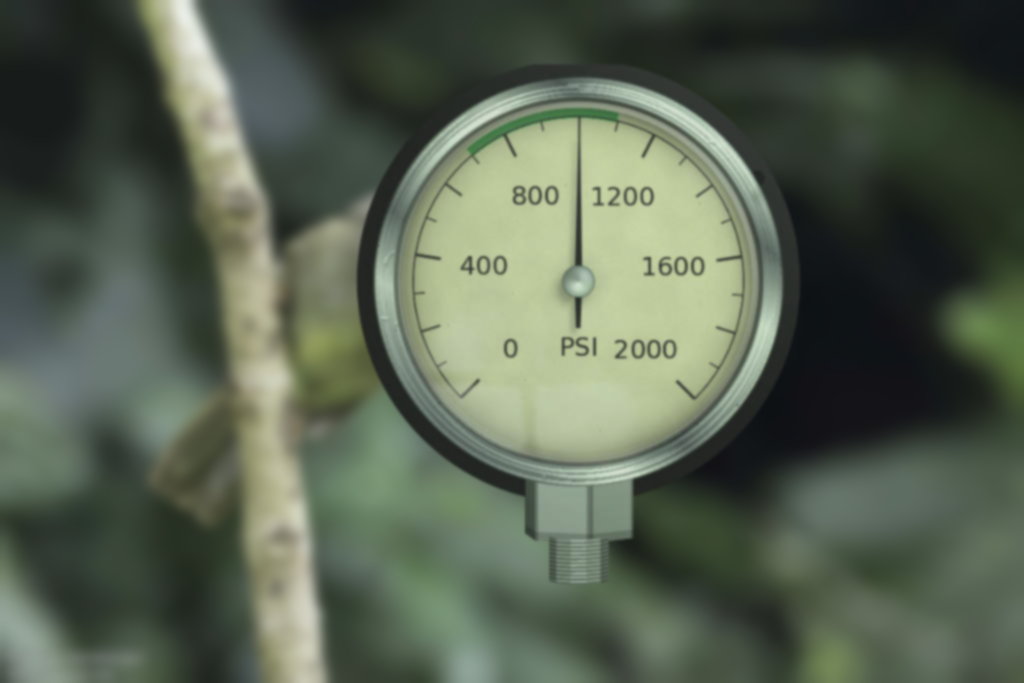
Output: **1000** psi
